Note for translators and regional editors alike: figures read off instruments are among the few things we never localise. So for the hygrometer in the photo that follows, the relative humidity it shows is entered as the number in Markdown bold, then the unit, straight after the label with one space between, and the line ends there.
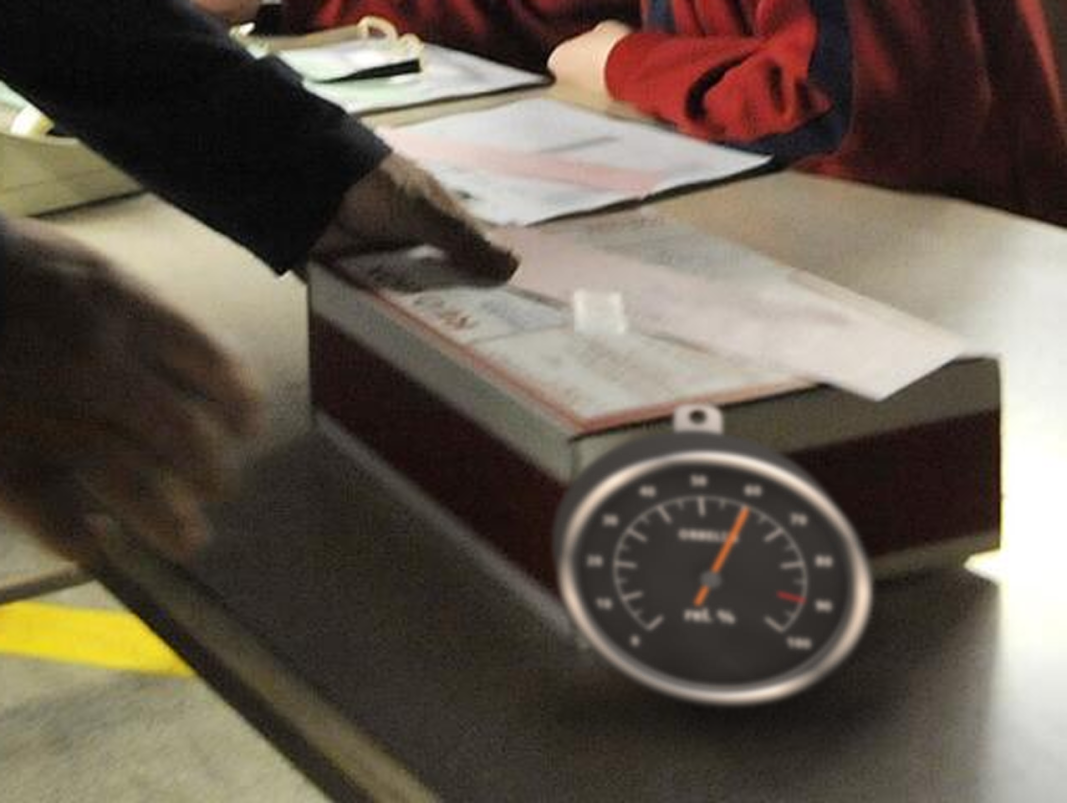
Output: **60** %
